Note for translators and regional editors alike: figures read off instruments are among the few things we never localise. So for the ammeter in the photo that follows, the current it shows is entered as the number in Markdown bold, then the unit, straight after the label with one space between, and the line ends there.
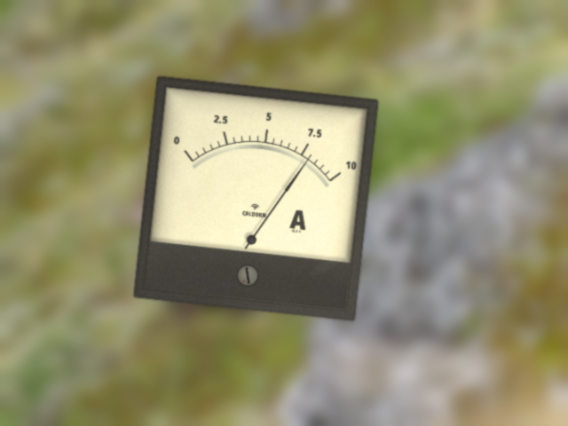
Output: **8** A
